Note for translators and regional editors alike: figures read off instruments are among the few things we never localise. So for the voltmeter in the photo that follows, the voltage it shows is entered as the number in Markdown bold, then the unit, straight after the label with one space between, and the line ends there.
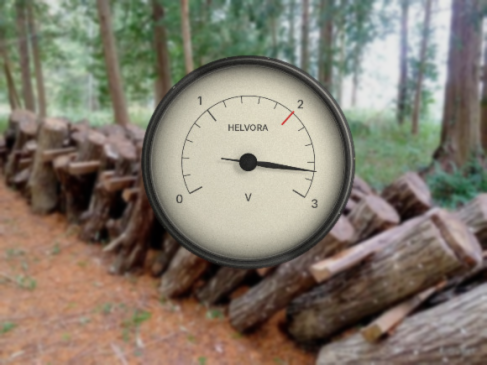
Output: **2.7** V
